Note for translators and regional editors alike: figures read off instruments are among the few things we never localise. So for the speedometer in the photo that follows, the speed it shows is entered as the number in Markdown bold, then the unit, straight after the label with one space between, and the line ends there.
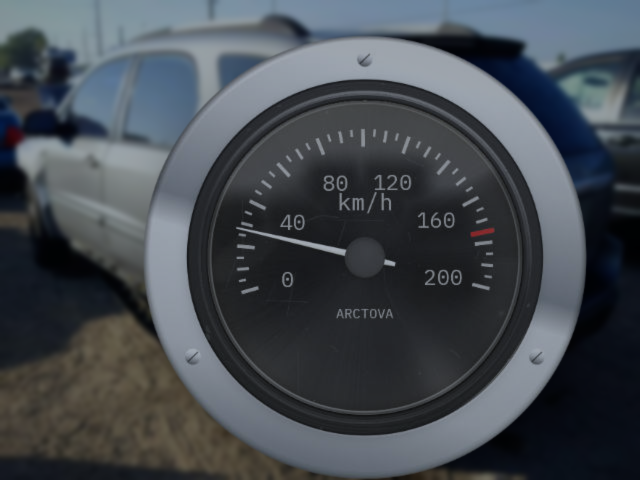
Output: **27.5** km/h
